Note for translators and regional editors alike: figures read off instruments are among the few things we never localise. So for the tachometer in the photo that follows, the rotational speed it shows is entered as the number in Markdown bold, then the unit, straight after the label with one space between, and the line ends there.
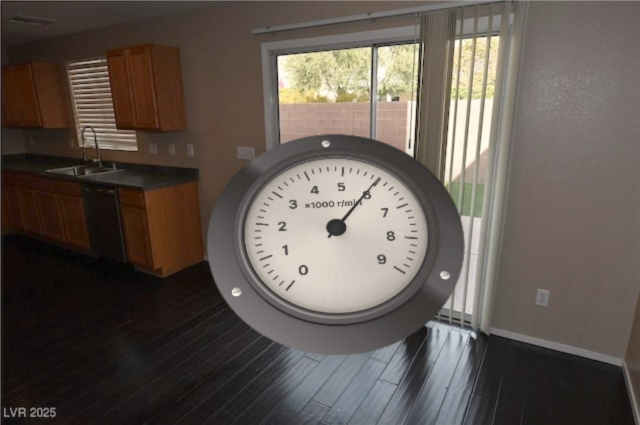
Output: **6000** rpm
